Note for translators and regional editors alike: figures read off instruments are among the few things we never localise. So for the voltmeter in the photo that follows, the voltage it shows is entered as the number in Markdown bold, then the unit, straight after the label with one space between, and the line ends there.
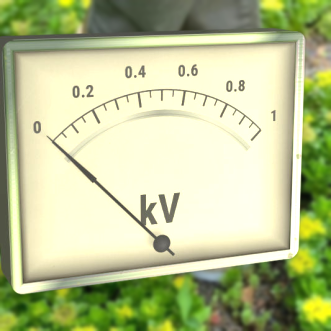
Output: **0** kV
